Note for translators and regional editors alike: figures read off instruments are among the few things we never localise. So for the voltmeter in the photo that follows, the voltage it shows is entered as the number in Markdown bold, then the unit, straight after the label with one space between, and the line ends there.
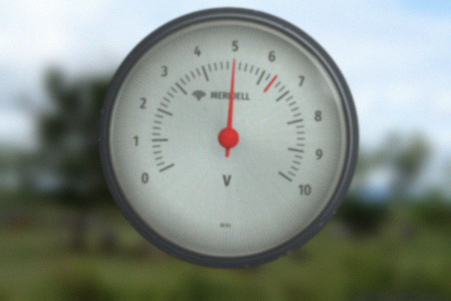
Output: **5** V
